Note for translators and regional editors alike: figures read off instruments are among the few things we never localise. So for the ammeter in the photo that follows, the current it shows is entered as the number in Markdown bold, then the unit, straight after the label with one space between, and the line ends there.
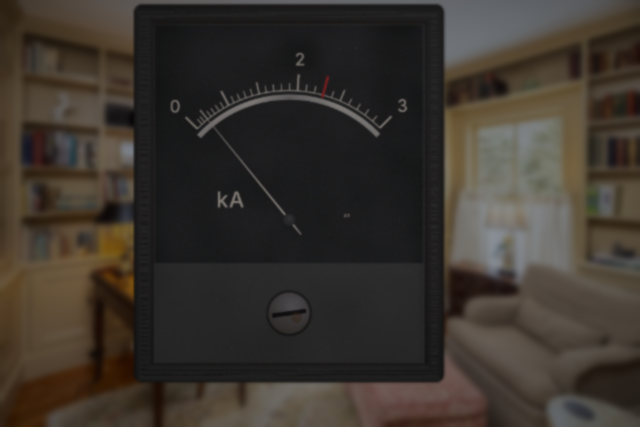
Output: **0.5** kA
